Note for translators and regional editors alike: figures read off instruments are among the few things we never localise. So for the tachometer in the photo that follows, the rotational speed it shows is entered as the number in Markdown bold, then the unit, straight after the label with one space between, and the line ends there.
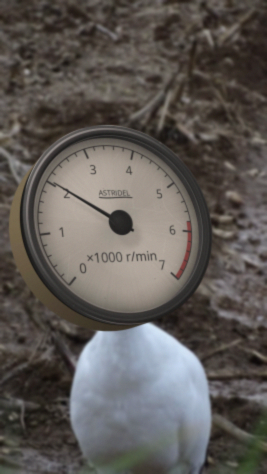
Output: **2000** rpm
